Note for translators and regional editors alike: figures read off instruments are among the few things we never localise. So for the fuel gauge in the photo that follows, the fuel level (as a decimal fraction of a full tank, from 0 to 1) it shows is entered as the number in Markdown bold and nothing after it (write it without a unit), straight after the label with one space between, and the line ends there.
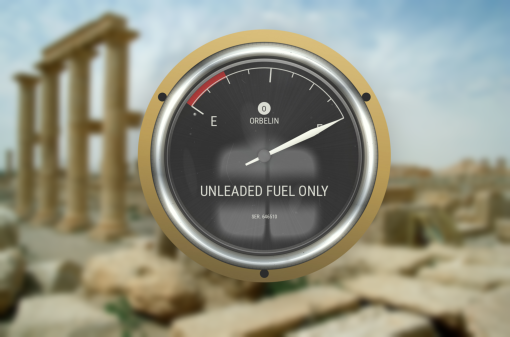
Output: **1**
